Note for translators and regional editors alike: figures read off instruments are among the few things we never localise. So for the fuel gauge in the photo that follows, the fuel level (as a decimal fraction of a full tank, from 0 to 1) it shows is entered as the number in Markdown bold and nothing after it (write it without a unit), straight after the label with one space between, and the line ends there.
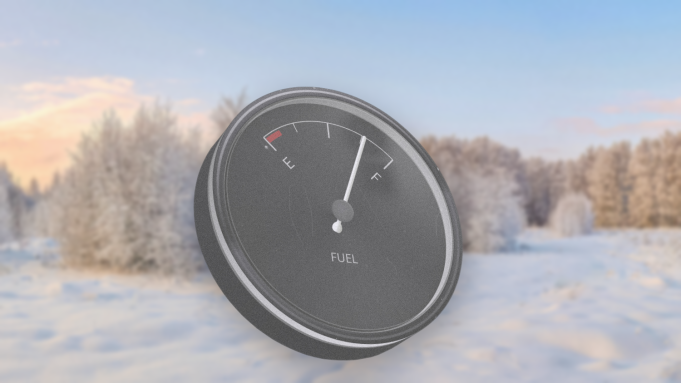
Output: **0.75**
